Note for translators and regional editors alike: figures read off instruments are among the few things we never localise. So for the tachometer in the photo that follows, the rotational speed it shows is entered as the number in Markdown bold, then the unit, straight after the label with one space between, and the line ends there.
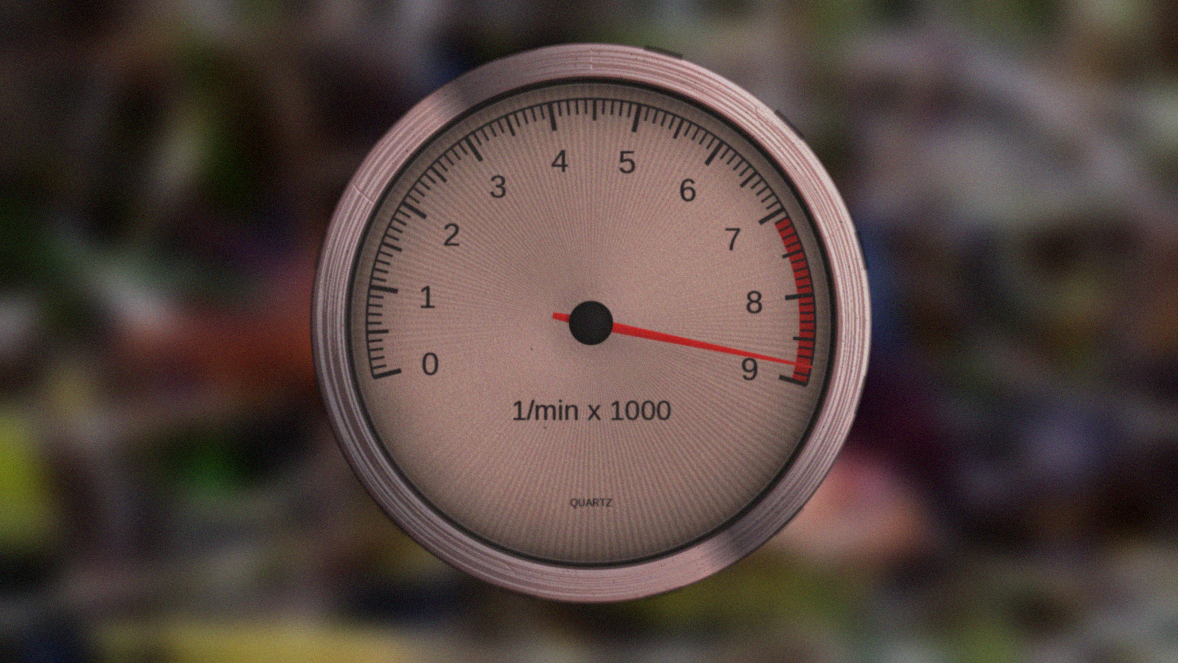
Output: **8800** rpm
